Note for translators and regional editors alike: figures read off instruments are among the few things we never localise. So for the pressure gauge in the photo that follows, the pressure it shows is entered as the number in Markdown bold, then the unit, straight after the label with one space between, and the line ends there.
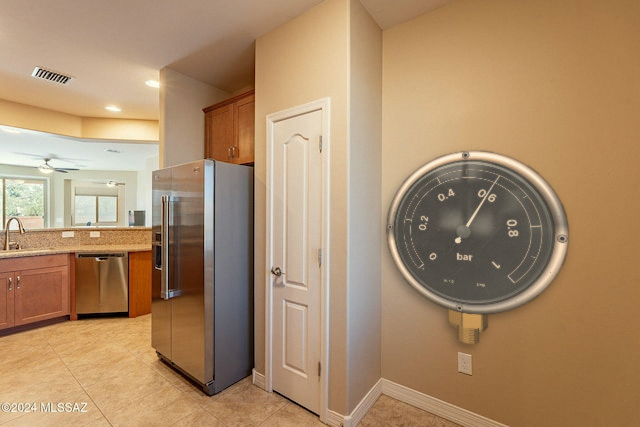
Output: **0.6** bar
